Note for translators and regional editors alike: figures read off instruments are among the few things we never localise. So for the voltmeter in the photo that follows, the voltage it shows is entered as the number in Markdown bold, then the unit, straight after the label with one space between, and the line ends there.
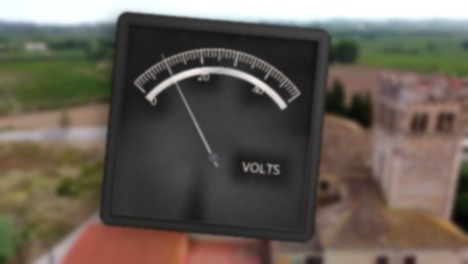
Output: **10** V
